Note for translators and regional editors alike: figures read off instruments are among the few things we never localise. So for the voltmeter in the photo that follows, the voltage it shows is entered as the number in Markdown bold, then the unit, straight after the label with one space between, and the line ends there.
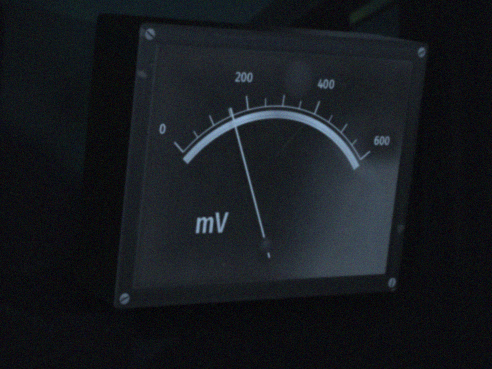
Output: **150** mV
